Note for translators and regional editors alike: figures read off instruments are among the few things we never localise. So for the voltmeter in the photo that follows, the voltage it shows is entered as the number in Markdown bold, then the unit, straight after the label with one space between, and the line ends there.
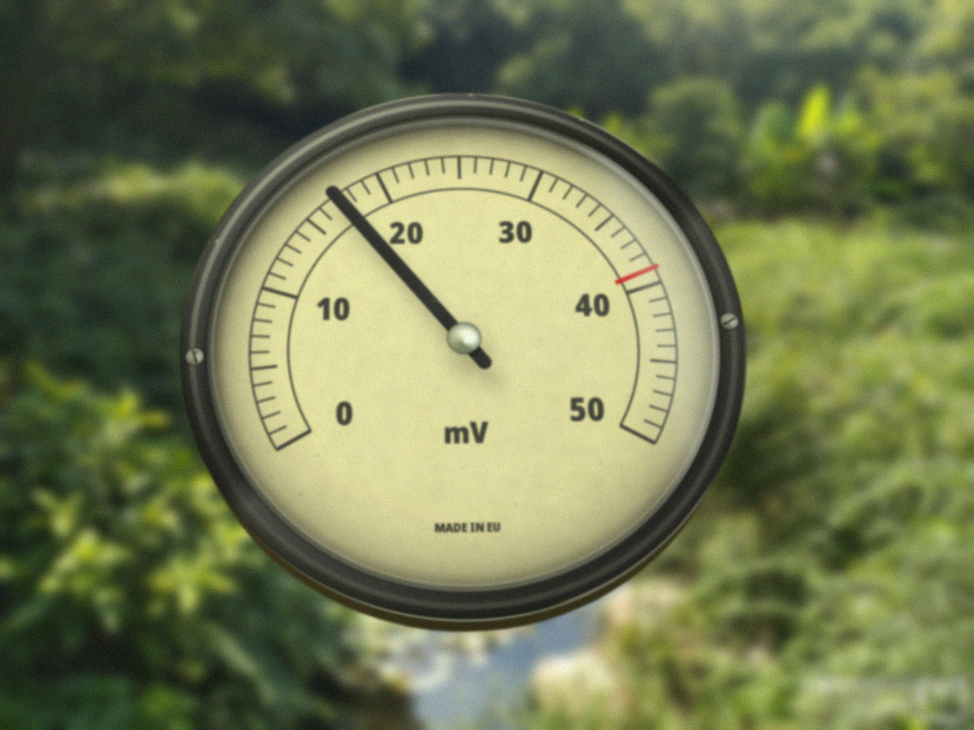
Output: **17** mV
